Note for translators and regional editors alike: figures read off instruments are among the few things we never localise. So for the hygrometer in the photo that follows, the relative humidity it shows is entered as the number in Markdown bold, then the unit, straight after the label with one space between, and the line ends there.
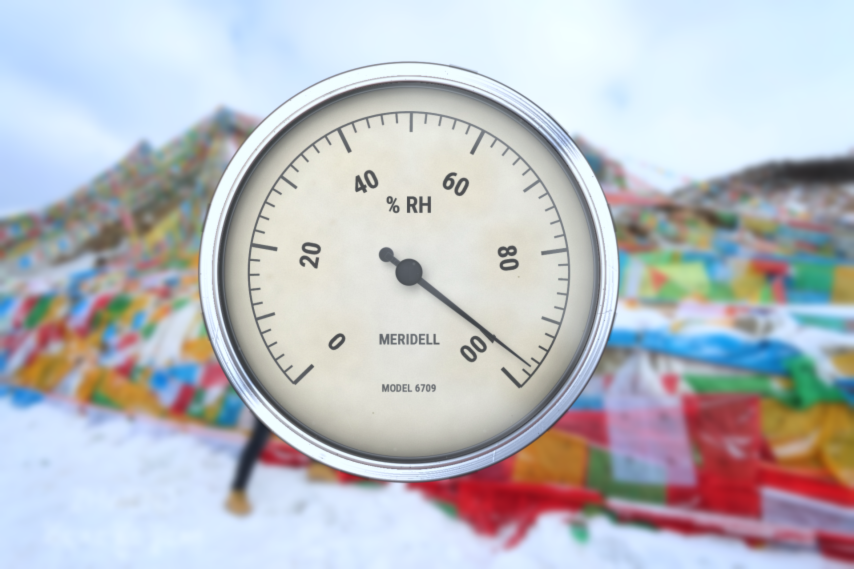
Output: **97** %
